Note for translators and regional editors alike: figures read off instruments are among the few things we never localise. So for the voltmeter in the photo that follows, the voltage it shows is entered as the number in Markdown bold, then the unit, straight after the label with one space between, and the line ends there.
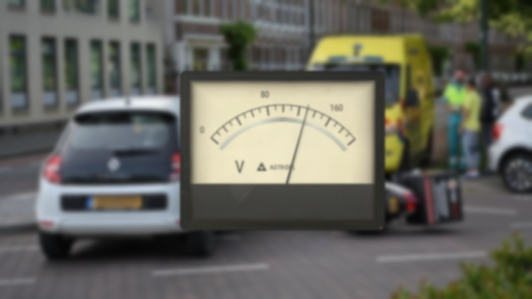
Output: **130** V
